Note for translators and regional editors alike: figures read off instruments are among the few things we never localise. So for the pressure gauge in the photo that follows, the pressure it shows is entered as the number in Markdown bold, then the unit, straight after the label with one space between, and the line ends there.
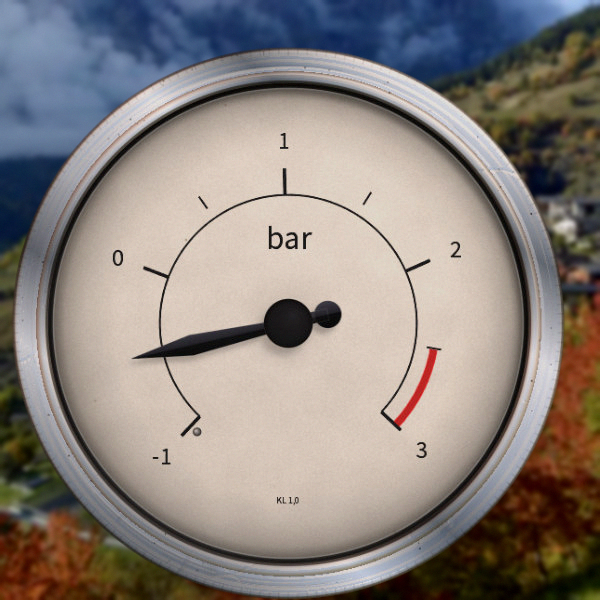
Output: **-0.5** bar
